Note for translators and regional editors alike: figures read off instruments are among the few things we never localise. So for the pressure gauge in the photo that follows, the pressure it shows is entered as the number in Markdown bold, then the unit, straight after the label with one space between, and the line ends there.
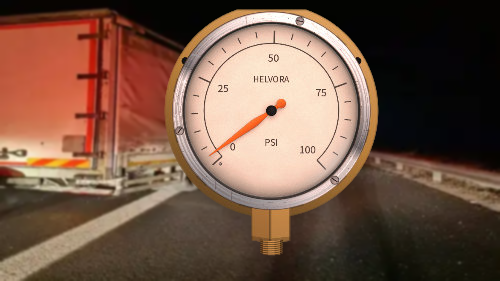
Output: **2.5** psi
